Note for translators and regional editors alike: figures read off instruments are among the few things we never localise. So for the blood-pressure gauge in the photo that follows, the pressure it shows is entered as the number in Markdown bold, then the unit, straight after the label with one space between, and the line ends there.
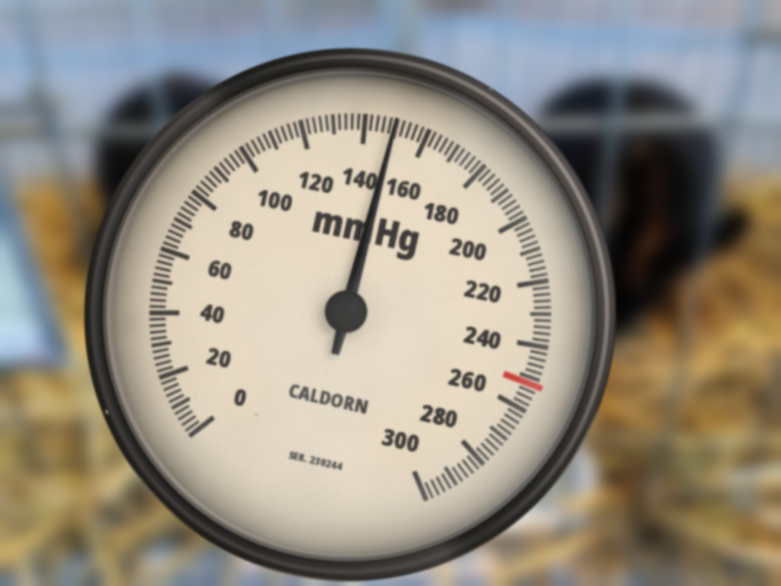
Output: **150** mmHg
